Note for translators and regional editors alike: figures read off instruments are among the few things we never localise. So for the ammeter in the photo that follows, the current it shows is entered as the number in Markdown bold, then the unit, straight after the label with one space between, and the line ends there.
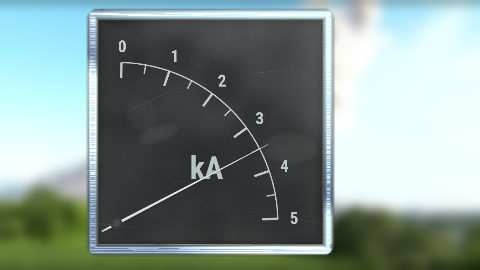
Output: **3.5** kA
